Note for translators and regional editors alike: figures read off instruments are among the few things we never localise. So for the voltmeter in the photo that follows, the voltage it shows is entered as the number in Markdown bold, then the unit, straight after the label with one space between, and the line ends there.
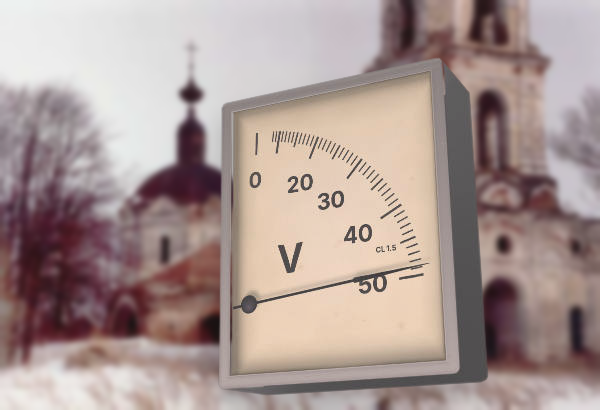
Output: **49** V
